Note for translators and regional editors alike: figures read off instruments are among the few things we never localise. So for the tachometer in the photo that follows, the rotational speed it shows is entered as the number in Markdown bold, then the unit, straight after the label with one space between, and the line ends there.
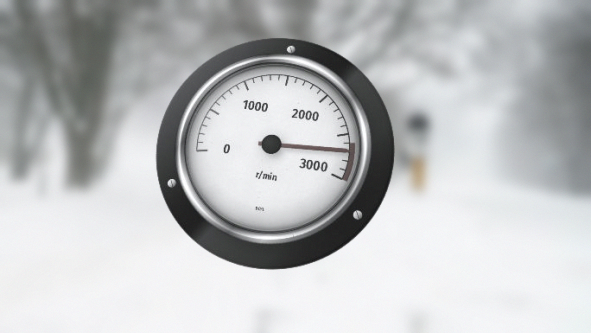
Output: **2700** rpm
